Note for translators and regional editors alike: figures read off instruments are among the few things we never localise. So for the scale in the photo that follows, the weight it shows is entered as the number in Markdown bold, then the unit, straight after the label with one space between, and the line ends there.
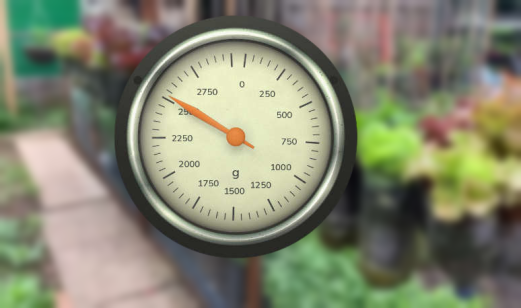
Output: **2525** g
